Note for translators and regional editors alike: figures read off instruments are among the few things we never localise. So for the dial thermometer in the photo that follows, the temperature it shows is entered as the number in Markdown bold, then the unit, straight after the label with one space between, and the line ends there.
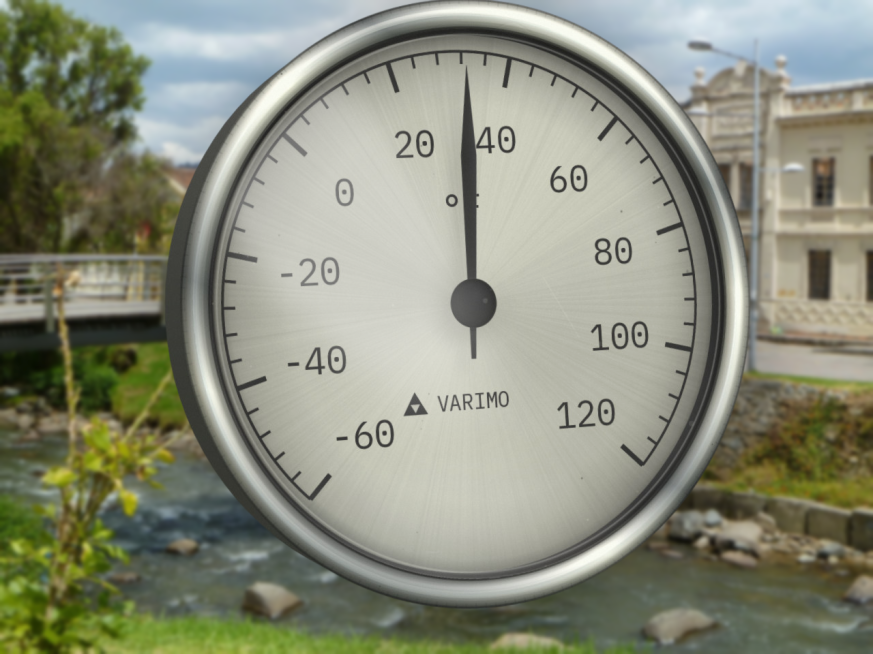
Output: **32** °F
